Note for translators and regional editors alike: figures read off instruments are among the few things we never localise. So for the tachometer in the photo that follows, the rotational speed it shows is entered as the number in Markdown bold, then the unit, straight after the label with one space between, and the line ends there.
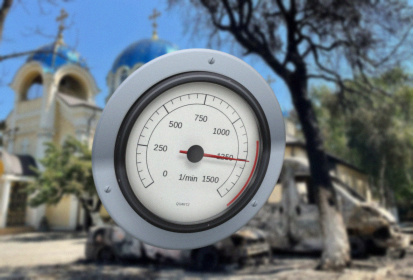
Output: **1250** rpm
